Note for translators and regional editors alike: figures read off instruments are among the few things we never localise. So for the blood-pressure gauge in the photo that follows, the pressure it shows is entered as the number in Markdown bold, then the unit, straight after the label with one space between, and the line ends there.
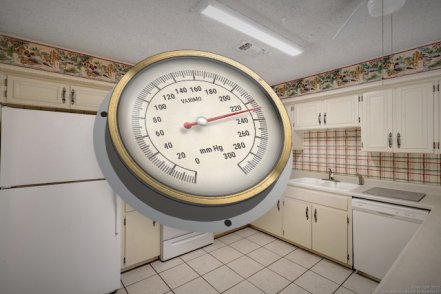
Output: **230** mmHg
